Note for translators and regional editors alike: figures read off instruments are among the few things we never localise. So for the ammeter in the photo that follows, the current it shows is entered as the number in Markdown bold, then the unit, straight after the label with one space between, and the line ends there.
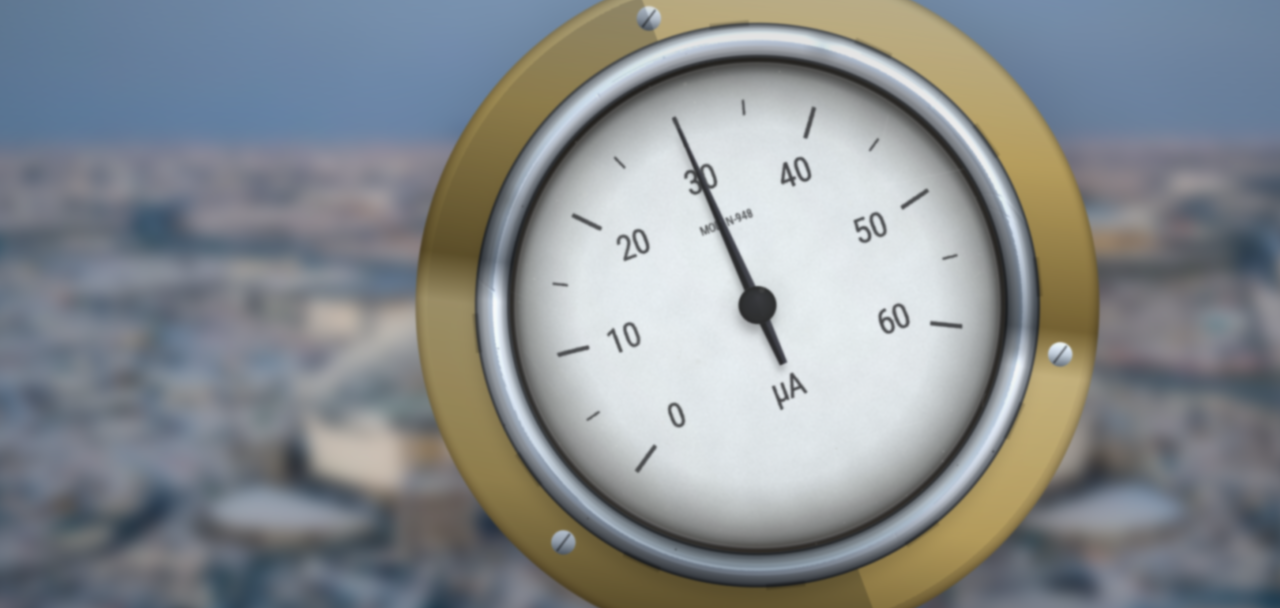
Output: **30** µA
